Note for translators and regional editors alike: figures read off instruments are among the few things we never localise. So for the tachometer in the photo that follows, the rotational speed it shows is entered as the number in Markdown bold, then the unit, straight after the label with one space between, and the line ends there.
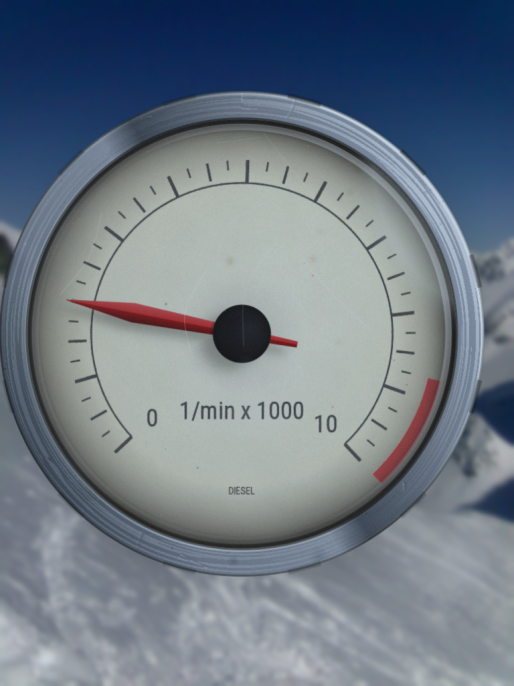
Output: **2000** rpm
